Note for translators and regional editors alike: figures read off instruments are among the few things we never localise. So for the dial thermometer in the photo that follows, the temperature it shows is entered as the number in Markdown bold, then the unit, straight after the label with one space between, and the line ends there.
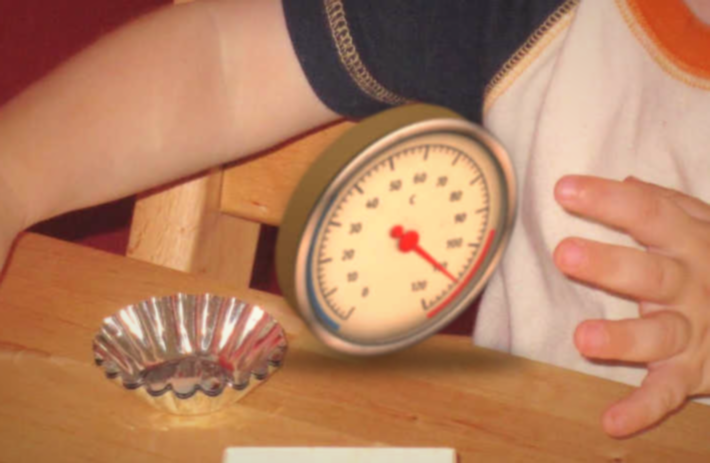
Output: **110** °C
